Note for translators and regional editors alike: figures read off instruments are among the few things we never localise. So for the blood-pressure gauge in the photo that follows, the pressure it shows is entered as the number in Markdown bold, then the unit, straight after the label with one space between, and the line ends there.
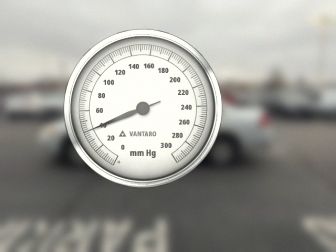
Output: **40** mmHg
